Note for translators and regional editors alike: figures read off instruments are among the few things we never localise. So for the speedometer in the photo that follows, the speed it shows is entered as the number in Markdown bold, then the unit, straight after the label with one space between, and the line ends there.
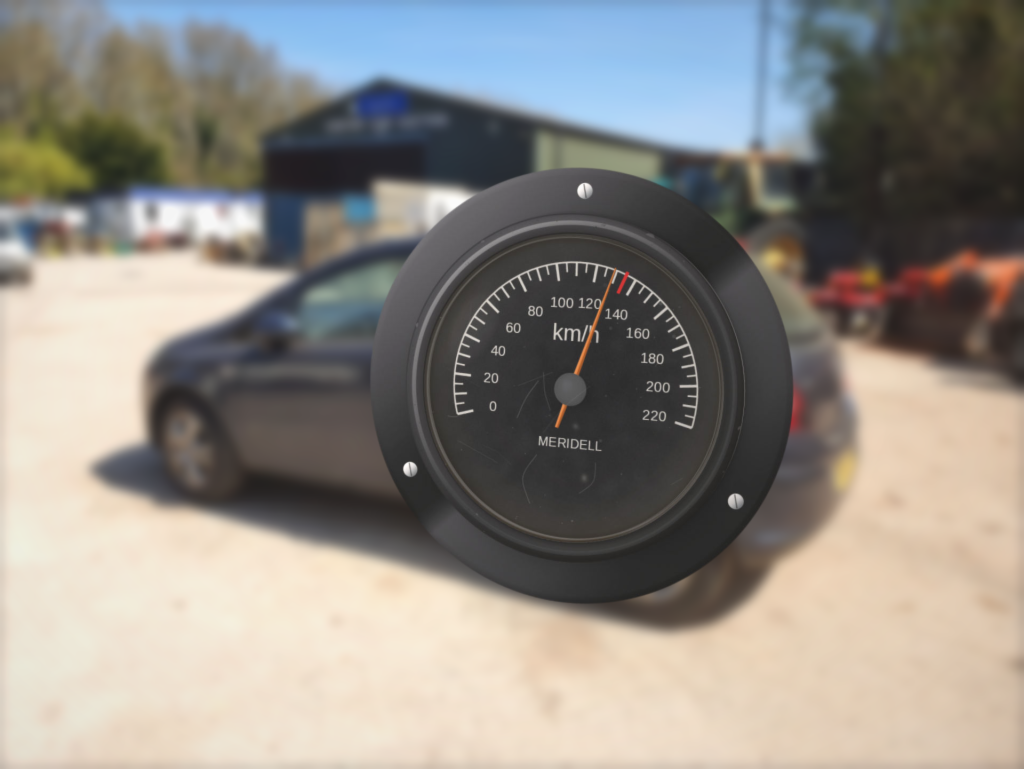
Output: **130** km/h
